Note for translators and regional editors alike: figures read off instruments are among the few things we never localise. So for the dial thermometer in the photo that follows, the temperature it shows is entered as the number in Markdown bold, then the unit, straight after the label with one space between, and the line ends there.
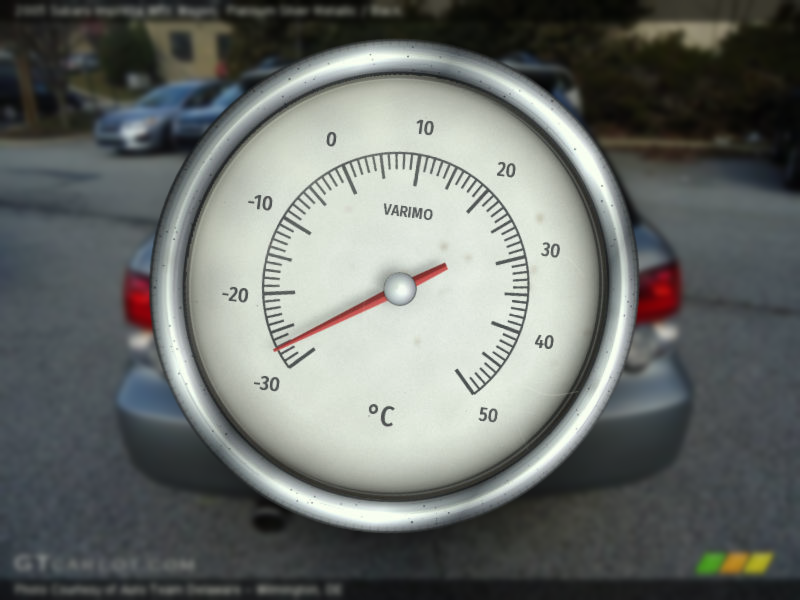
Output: **-27** °C
